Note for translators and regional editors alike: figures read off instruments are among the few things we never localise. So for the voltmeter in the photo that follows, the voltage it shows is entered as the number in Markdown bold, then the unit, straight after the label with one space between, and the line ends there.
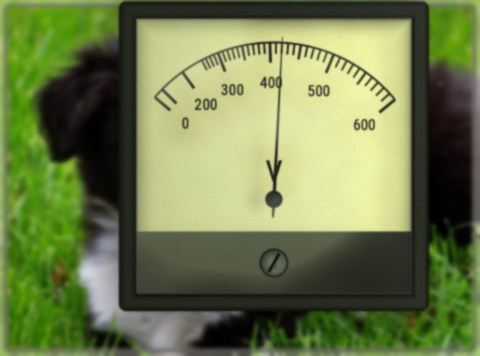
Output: **420** V
